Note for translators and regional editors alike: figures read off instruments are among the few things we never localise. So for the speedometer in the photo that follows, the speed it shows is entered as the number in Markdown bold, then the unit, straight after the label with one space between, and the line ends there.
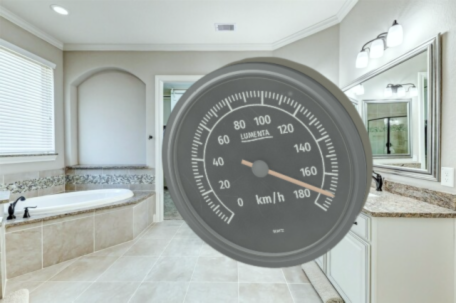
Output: **170** km/h
